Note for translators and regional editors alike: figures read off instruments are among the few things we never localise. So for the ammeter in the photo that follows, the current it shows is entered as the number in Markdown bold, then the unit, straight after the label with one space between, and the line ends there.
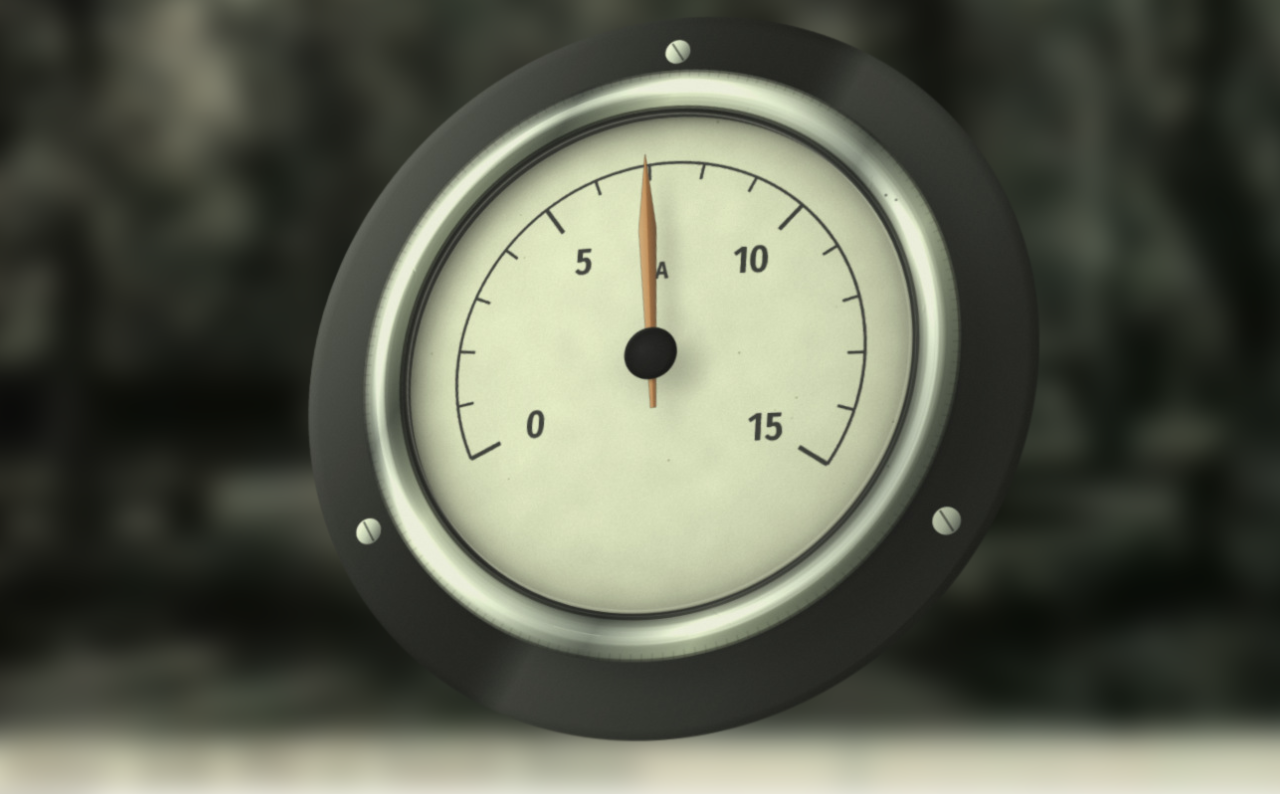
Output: **7** A
